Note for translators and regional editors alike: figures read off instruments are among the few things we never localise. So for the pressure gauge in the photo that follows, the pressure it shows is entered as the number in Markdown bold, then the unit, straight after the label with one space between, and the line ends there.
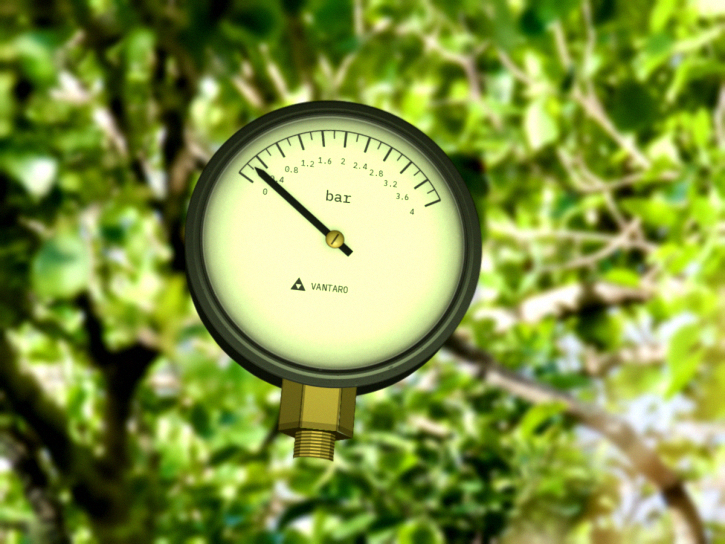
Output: **0.2** bar
